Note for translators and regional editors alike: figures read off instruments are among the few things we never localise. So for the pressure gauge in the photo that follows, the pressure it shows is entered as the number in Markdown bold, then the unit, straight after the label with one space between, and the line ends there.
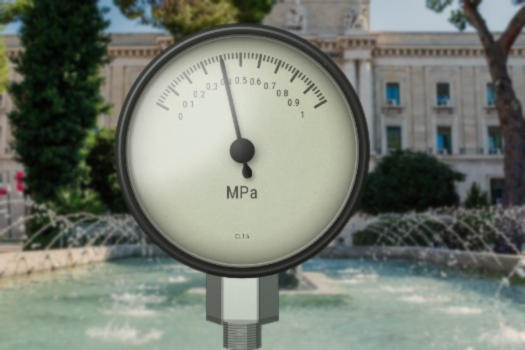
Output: **0.4** MPa
